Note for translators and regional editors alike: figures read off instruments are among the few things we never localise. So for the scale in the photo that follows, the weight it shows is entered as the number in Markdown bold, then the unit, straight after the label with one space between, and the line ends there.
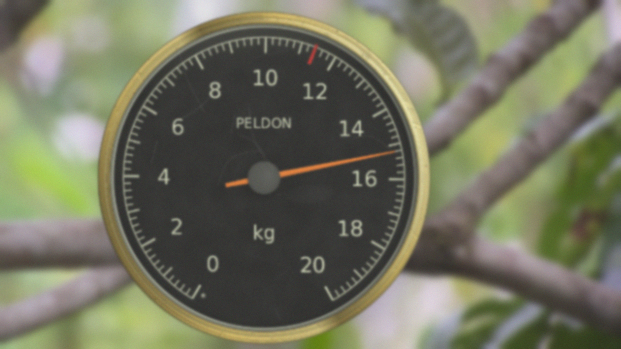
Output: **15.2** kg
